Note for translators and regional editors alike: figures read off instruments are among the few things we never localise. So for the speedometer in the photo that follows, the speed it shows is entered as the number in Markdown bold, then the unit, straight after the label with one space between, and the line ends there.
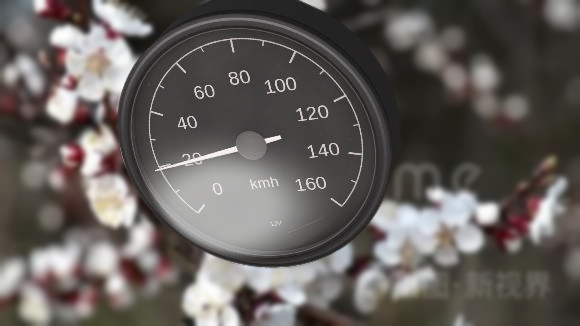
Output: **20** km/h
